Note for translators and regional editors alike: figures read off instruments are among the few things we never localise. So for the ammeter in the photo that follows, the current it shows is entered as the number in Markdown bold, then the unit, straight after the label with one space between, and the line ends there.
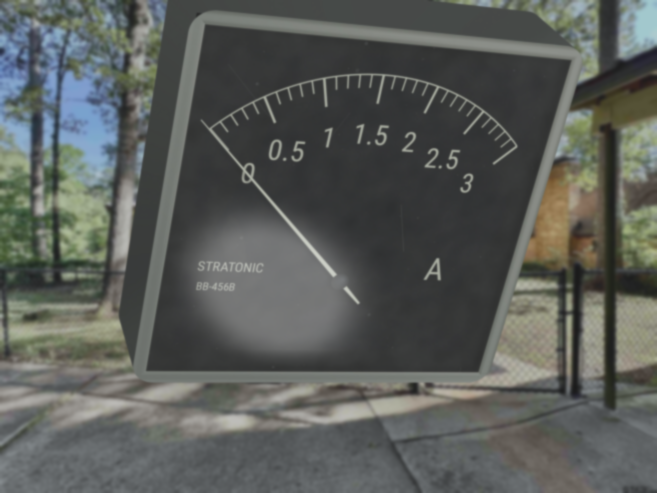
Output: **0** A
